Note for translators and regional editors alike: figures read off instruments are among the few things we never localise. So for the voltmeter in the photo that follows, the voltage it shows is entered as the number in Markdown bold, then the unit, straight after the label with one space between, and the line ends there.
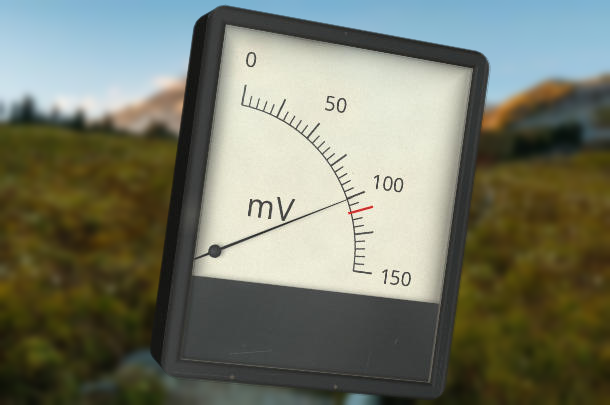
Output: **100** mV
